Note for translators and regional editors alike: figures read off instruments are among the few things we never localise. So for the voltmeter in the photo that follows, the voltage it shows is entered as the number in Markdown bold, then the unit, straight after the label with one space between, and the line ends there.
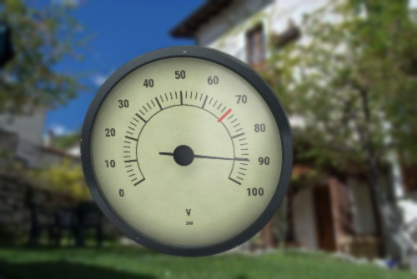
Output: **90** V
